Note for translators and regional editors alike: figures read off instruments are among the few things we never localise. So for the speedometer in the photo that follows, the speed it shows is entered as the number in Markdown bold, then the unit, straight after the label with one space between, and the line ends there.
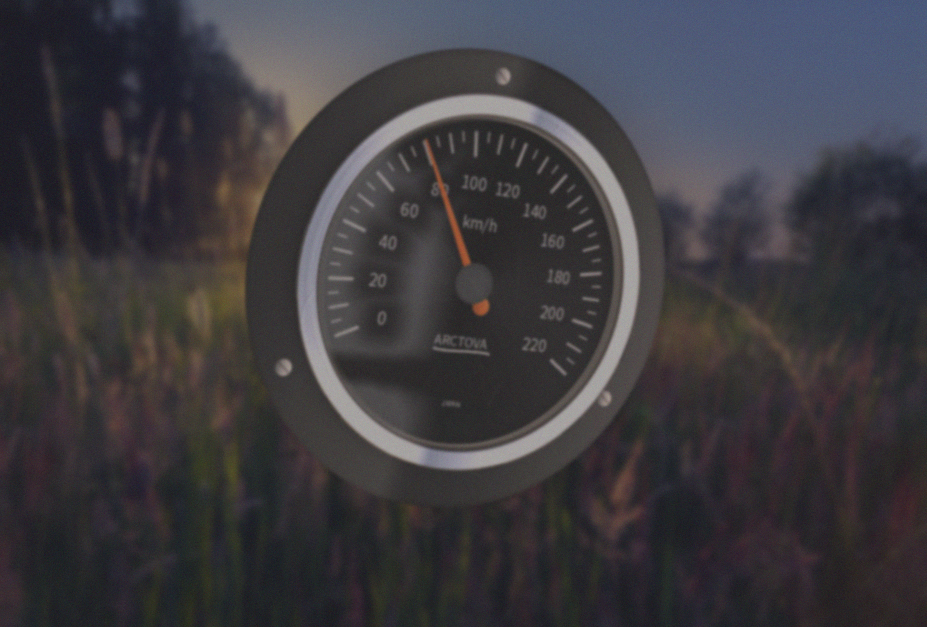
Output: **80** km/h
